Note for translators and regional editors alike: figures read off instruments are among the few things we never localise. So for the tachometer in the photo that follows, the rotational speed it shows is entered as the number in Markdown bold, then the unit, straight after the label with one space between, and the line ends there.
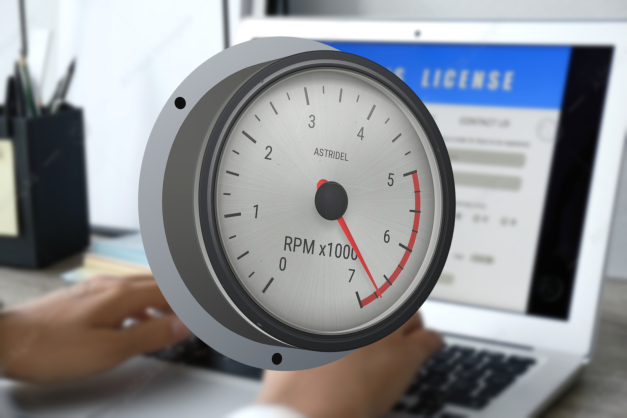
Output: **6750** rpm
